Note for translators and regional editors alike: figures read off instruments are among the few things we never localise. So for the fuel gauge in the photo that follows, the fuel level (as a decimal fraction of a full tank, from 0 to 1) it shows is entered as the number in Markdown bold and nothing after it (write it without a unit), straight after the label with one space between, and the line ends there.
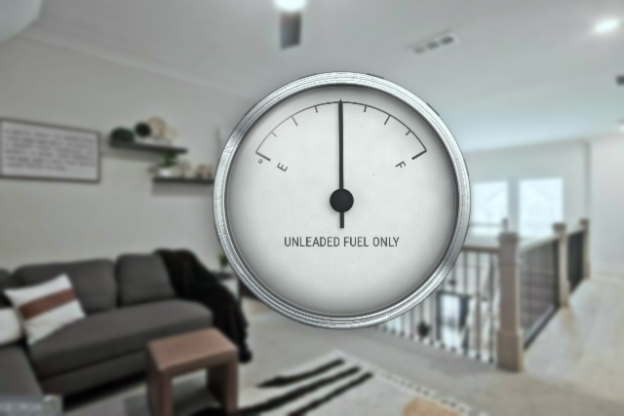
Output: **0.5**
